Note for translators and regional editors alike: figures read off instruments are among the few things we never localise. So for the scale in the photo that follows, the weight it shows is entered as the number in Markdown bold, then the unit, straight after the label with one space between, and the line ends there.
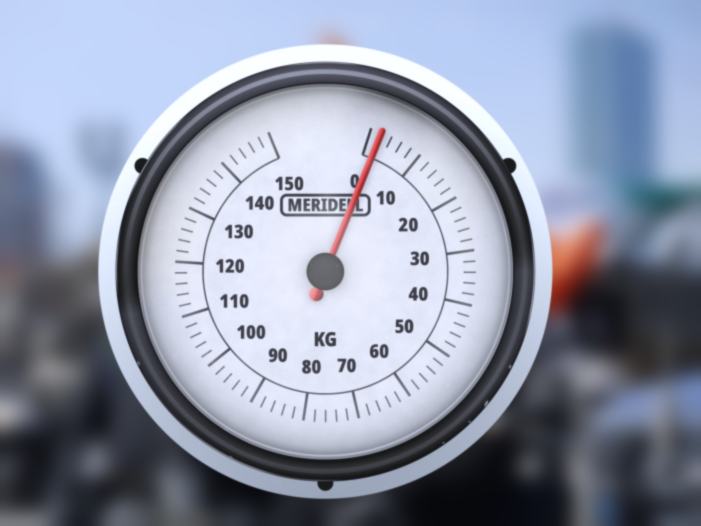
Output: **2** kg
